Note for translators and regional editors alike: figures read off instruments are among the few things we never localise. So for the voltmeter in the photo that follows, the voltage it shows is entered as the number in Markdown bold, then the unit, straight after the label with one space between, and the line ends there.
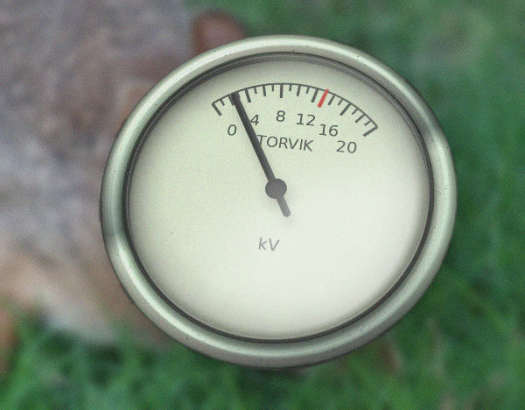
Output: **2.5** kV
